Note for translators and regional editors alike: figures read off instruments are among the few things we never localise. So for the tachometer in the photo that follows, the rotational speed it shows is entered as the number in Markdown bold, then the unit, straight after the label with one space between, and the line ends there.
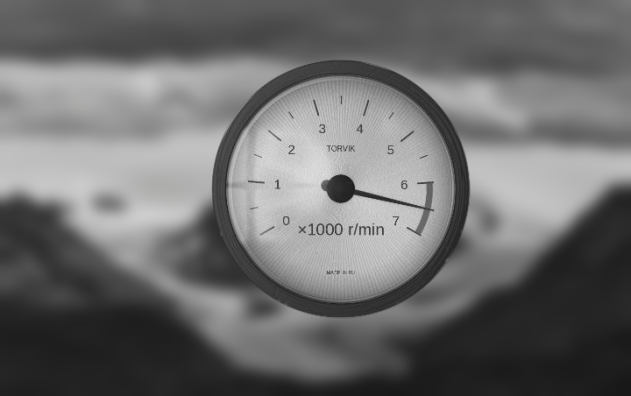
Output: **6500** rpm
